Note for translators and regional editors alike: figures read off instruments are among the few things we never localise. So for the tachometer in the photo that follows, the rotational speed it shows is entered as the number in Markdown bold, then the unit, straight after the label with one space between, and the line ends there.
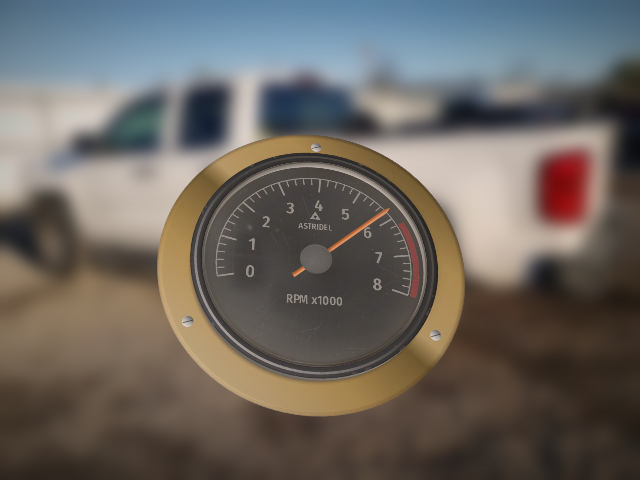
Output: **5800** rpm
